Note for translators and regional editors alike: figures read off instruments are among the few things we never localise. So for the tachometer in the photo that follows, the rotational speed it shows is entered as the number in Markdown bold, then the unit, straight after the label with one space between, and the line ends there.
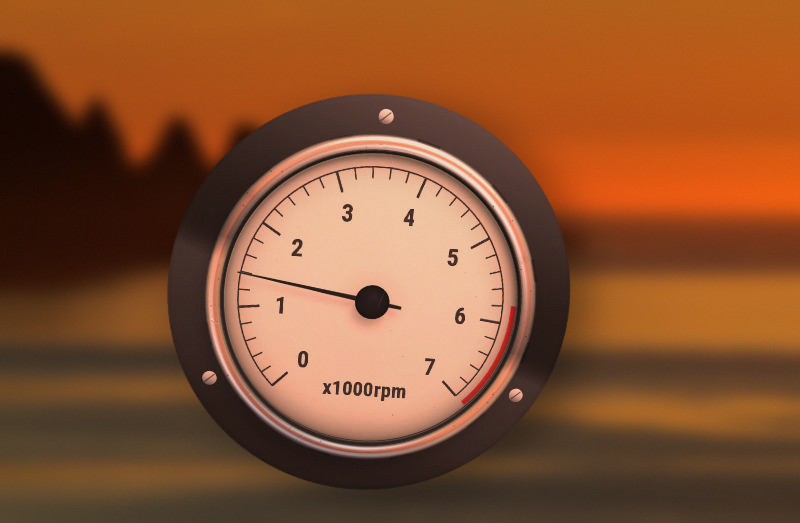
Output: **1400** rpm
